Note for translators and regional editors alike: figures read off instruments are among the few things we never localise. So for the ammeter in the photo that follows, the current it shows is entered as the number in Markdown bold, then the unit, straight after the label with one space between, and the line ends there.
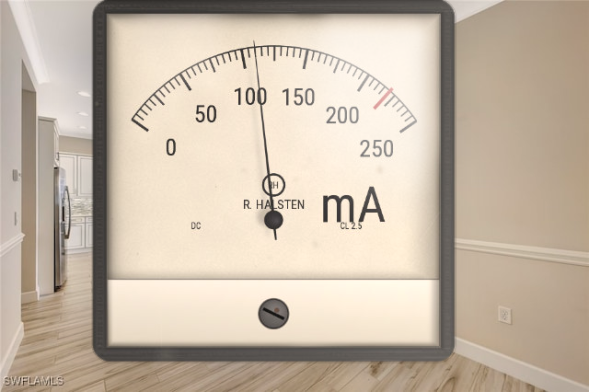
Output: **110** mA
